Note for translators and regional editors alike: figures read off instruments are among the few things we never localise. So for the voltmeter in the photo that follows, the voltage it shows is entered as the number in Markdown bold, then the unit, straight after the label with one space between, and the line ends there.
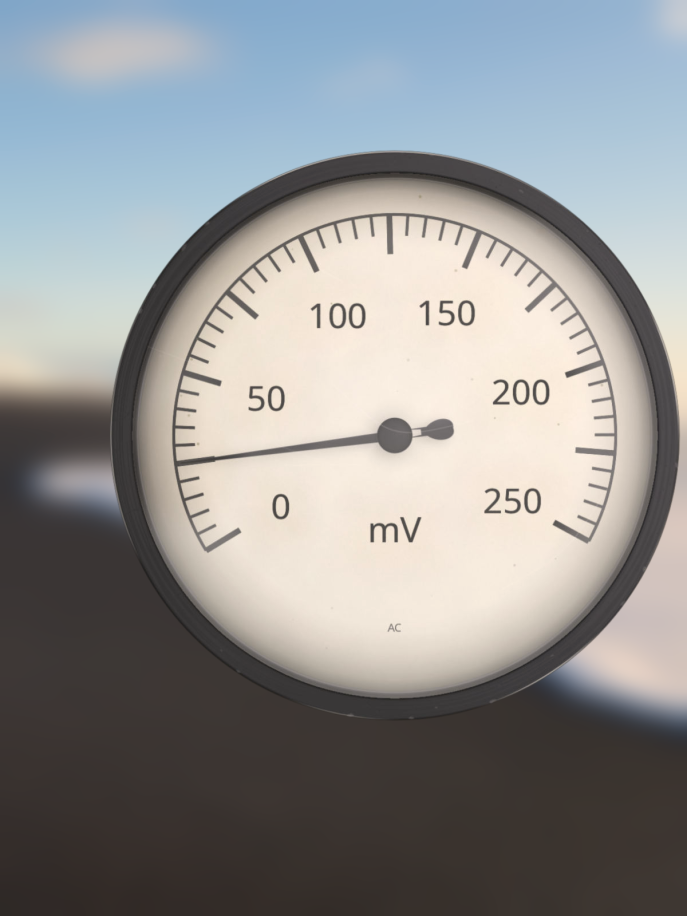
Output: **25** mV
